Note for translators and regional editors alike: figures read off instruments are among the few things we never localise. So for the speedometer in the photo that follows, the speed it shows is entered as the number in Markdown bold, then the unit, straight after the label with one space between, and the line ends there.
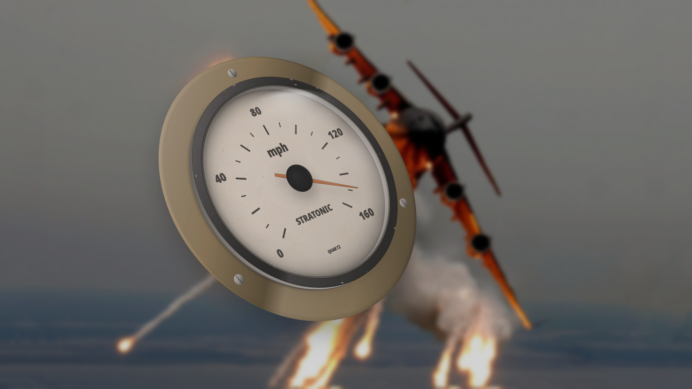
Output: **150** mph
